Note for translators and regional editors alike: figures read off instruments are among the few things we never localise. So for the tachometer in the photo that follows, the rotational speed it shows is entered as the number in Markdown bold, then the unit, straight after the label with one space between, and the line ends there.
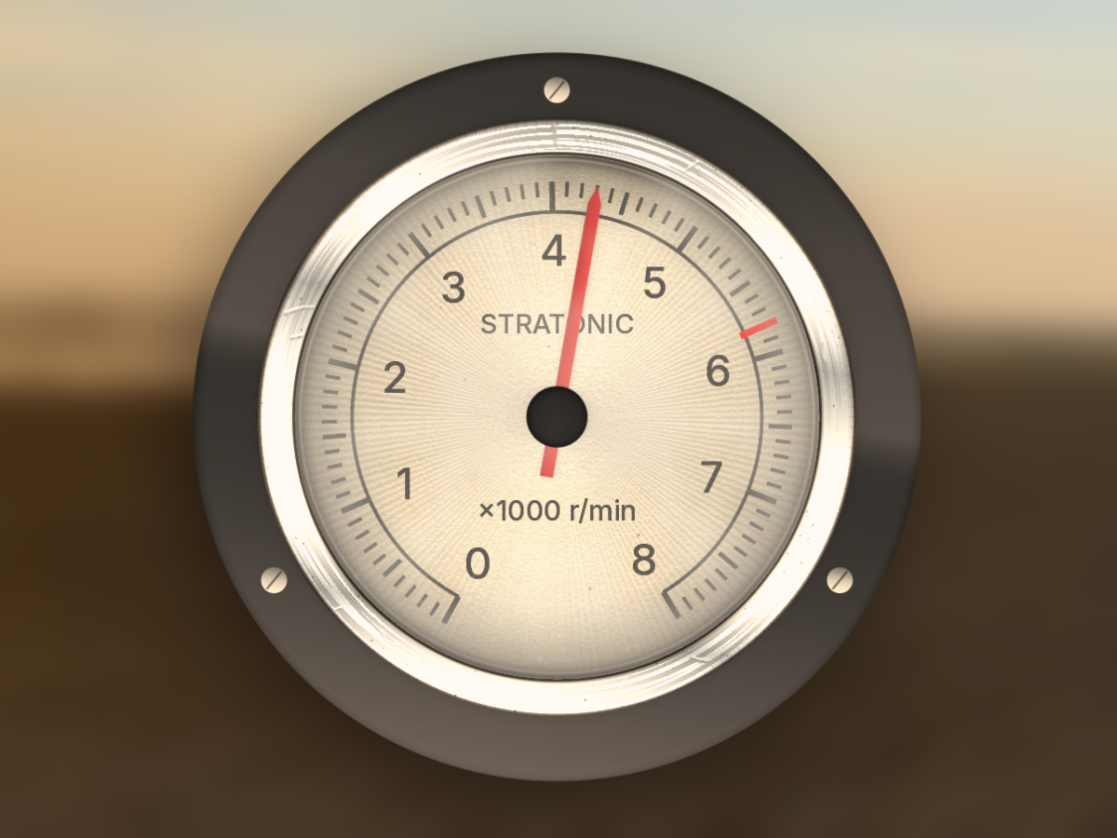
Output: **4300** rpm
